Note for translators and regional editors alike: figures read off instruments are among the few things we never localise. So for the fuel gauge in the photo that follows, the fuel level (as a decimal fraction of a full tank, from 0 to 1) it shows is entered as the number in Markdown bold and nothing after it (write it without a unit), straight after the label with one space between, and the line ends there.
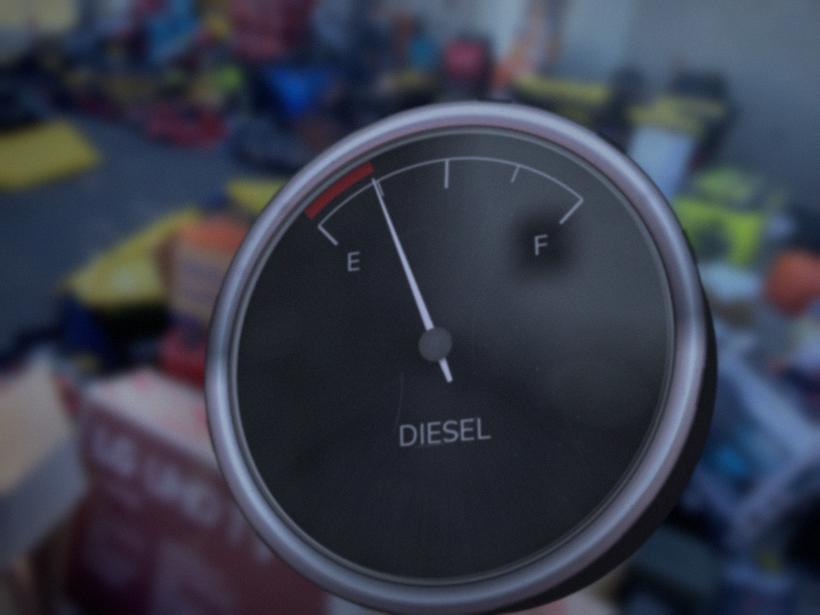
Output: **0.25**
